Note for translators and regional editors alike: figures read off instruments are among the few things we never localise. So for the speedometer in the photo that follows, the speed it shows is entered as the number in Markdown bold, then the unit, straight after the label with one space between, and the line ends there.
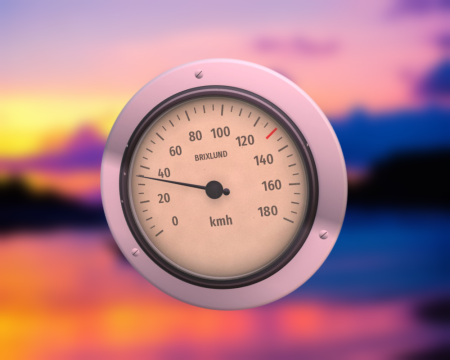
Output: **35** km/h
